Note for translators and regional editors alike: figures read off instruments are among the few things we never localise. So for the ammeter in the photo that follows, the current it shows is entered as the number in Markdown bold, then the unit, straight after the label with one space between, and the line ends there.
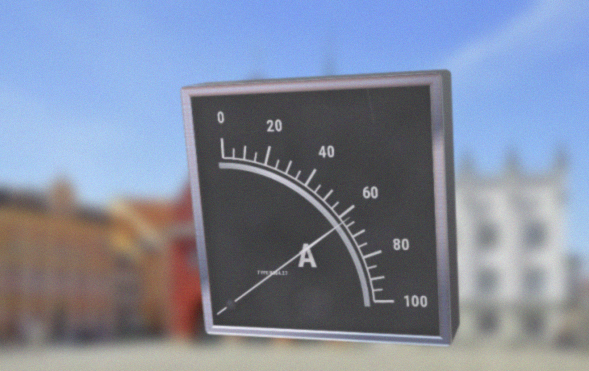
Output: **62.5** A
